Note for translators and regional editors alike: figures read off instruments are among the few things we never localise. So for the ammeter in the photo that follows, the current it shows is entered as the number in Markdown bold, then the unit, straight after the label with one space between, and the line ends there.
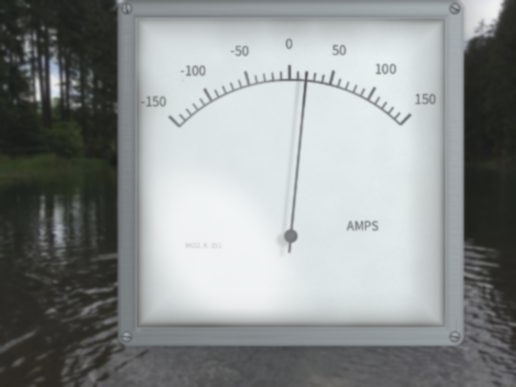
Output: **20** A
